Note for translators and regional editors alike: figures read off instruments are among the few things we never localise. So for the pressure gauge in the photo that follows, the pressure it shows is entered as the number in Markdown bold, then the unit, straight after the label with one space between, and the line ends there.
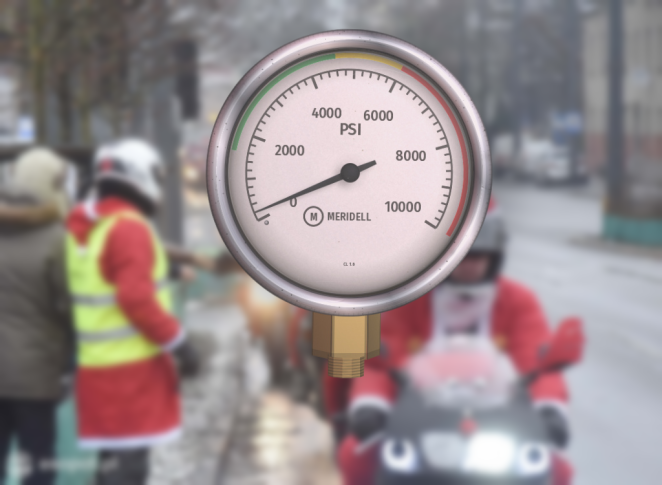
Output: **200** psi
